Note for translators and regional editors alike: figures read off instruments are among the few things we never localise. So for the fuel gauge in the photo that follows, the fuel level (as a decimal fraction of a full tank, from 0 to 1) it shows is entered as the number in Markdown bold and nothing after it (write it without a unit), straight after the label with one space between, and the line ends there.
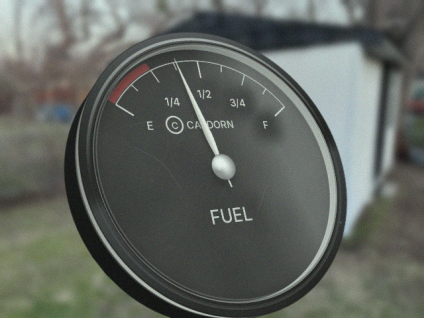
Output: **0.375**
